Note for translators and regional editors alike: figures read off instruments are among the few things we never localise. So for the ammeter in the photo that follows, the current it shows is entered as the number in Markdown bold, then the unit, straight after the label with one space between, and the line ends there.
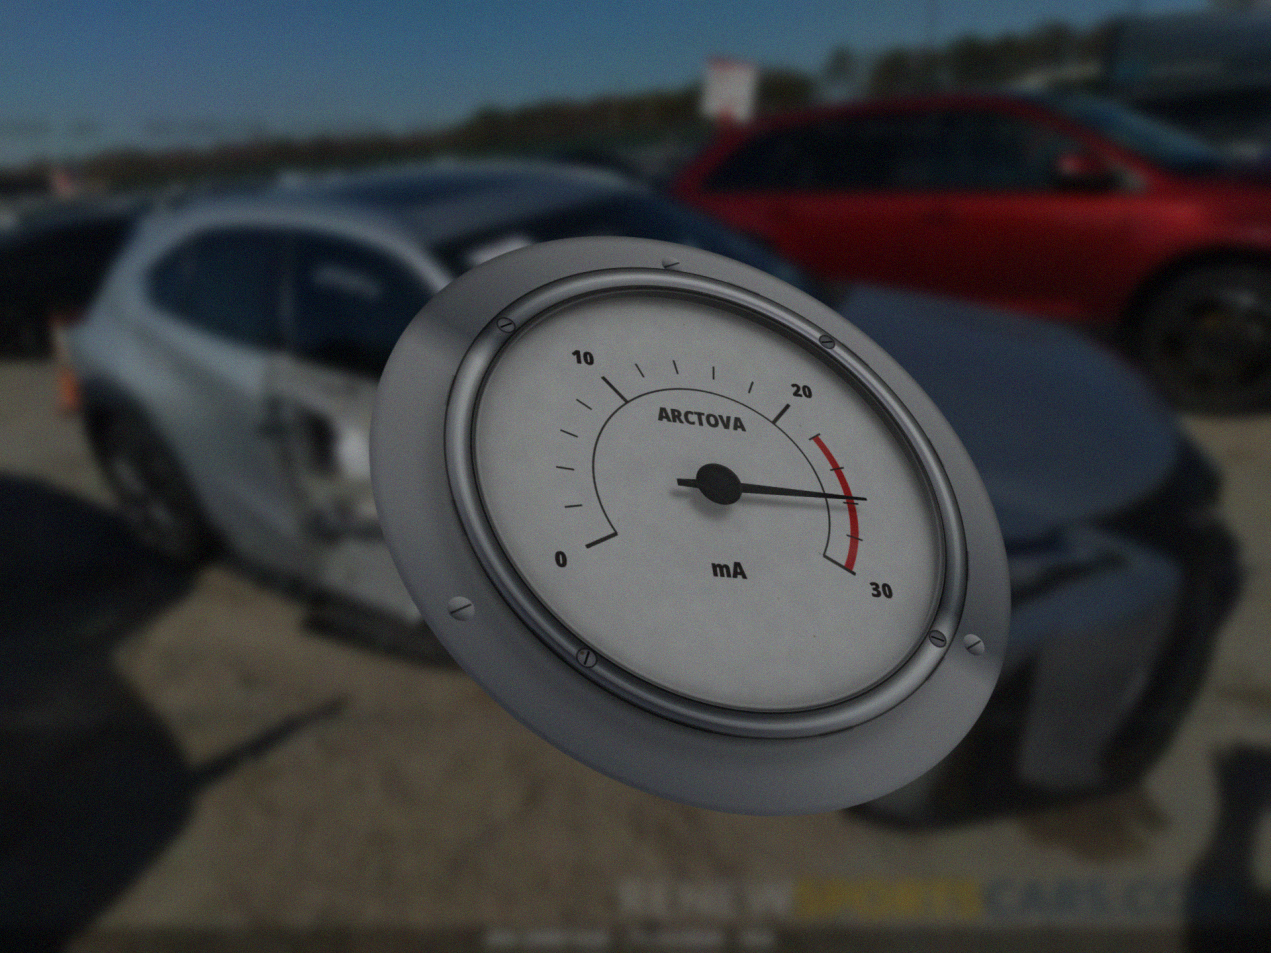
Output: **26** mA
